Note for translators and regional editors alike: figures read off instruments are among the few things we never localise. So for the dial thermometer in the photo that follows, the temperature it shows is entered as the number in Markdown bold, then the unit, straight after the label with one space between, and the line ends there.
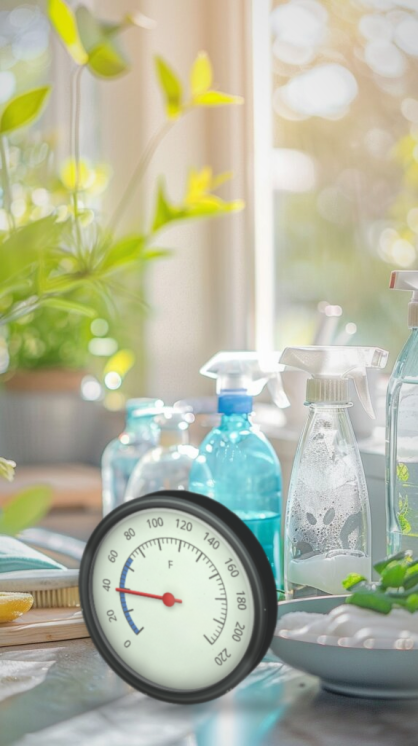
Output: **40** °F
